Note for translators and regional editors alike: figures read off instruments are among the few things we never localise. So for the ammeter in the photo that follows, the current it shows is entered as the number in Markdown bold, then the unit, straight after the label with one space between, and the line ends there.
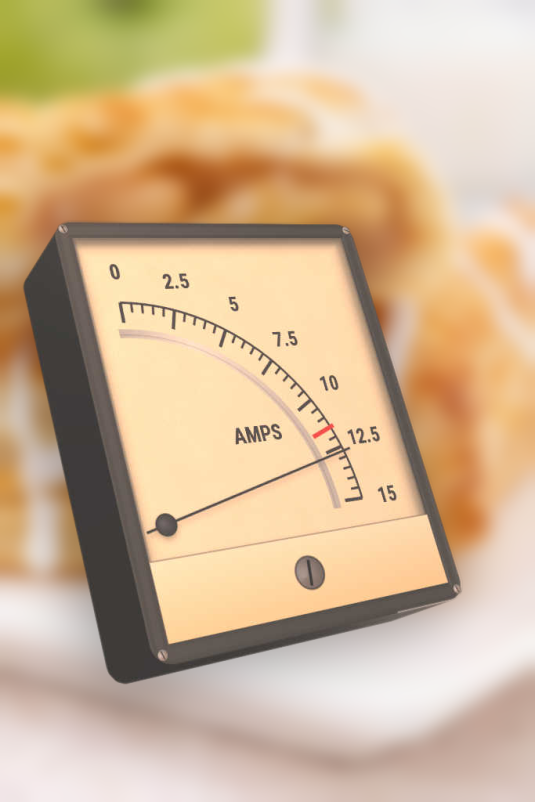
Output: **12.75** A
